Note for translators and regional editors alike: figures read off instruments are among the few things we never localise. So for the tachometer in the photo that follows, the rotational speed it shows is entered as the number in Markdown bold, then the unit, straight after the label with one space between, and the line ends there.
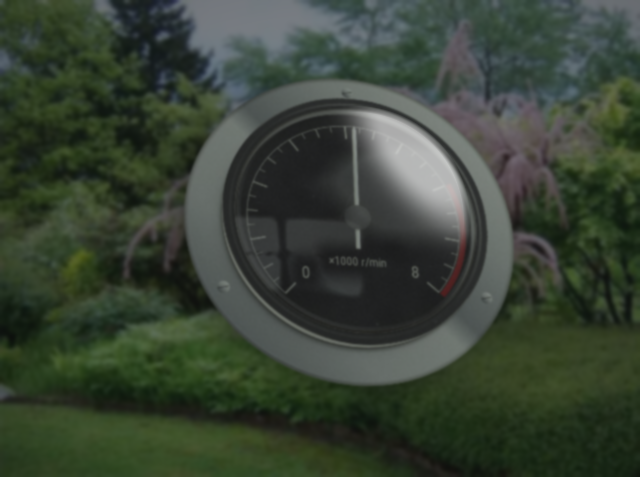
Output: **4125** rpm
